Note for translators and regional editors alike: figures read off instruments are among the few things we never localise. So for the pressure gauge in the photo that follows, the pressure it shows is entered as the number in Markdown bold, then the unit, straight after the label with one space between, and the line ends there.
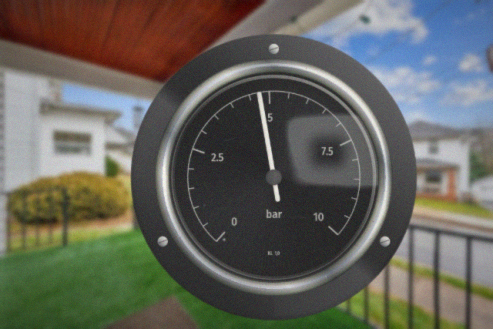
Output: **4.75** bar
